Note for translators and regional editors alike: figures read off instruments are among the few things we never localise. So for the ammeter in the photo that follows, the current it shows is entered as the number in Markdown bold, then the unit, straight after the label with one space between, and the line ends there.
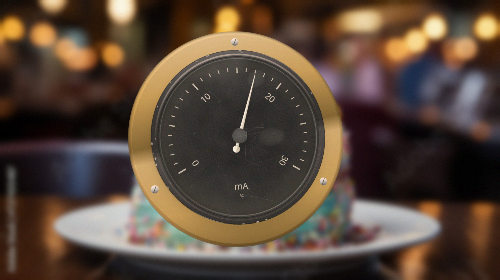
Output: **17** mA
